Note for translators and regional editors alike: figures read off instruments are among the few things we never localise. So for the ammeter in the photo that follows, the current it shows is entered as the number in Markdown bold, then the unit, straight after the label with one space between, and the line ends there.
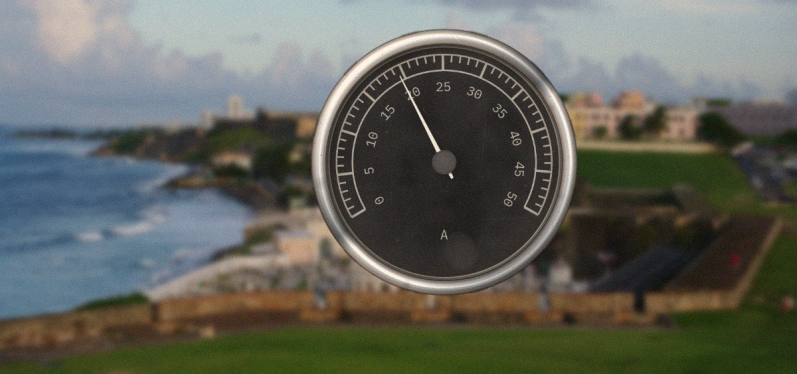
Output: **19.5** A
